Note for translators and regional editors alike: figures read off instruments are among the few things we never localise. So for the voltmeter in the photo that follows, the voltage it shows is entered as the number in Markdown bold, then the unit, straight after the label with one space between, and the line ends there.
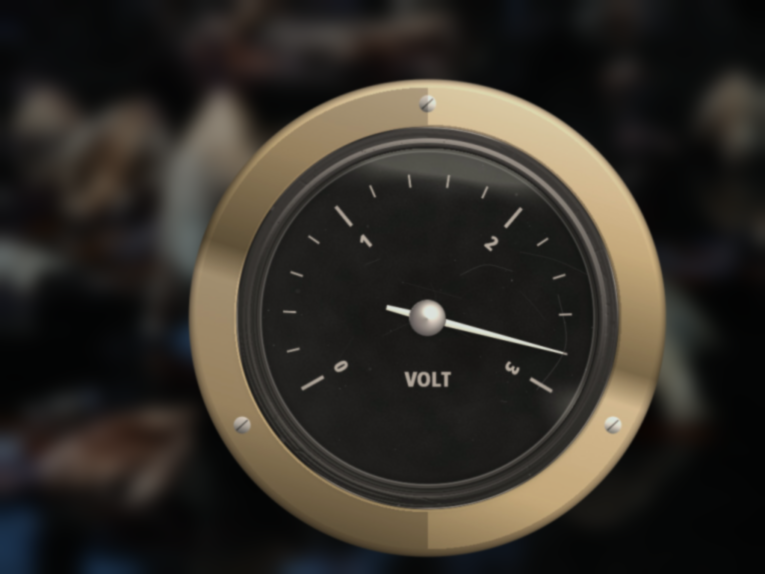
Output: **2.8** V
